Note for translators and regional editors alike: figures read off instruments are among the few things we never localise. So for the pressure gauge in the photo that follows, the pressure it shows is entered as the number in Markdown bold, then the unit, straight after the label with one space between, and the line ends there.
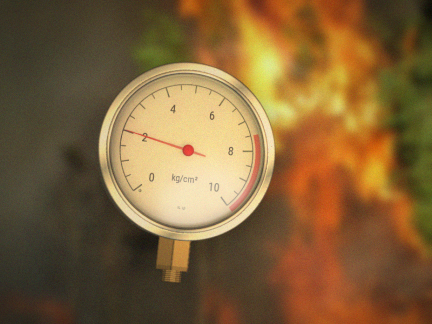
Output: **2** kg/cm²
